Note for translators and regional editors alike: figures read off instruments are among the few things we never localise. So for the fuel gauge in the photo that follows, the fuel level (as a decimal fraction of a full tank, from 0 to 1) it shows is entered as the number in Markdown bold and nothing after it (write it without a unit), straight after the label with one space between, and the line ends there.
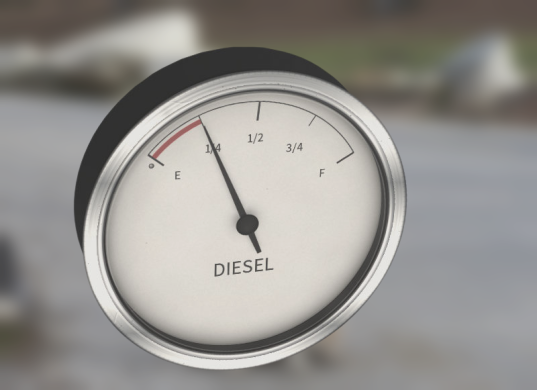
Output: **0.25**
